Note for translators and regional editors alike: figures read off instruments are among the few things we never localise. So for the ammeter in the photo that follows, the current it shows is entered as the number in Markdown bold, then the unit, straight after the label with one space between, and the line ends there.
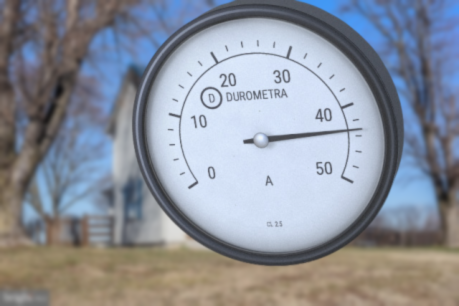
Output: **43** A
